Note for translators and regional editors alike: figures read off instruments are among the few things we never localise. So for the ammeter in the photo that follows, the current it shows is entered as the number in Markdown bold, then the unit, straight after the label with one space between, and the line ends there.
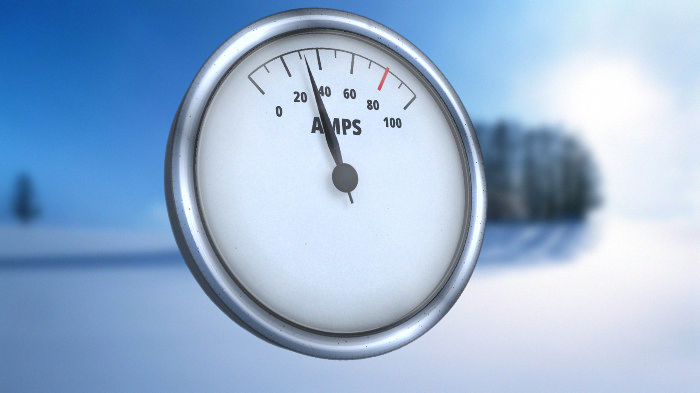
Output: **30** A
